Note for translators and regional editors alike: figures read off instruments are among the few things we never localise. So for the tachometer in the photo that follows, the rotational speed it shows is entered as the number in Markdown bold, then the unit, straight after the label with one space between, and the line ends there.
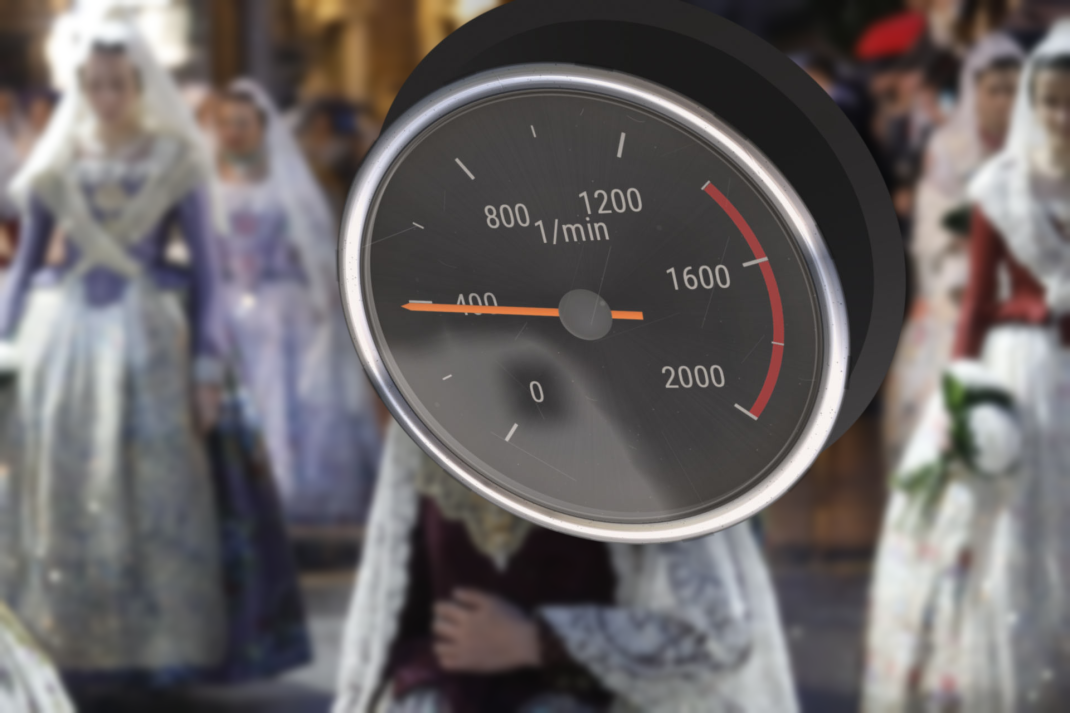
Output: **400** rpm
